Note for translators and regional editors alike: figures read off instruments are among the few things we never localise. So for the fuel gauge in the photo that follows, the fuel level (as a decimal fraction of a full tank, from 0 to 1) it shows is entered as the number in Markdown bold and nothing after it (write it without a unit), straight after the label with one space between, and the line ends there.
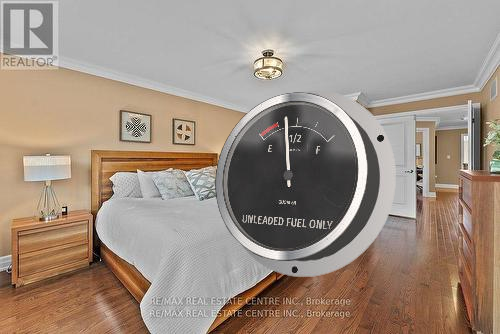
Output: **0.375**
